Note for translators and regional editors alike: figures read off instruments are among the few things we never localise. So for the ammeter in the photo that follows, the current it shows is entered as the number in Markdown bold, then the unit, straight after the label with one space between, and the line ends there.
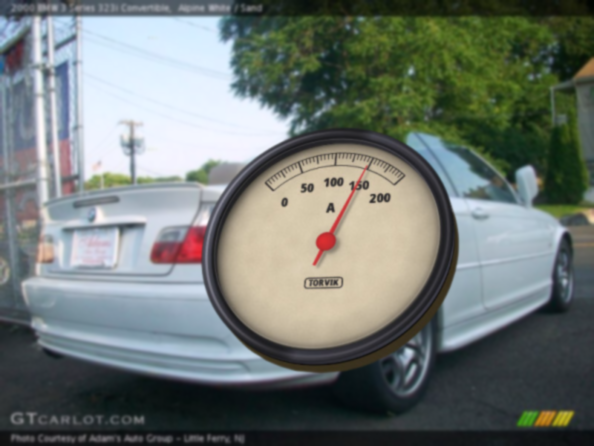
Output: **150** A
